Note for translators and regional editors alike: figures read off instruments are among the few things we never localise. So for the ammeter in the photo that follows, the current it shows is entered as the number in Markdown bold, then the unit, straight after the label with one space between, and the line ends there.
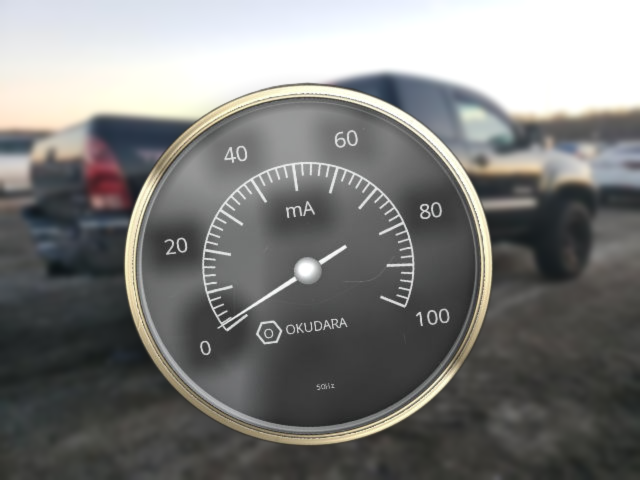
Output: **2** mA
